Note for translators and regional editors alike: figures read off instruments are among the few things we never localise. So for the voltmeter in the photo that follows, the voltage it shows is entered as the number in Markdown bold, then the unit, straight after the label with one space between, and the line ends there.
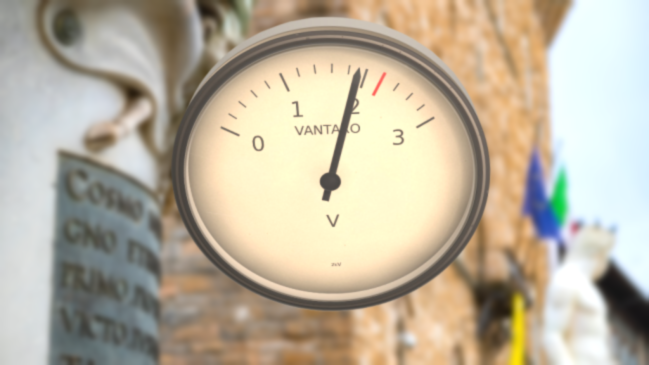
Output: **1.9** V
